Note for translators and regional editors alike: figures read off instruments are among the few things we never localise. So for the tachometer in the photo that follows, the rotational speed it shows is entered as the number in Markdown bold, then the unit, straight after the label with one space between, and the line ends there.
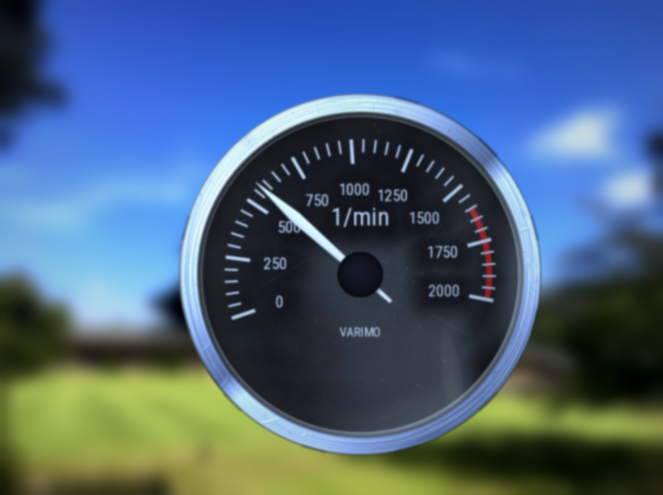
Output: **575** rpm
